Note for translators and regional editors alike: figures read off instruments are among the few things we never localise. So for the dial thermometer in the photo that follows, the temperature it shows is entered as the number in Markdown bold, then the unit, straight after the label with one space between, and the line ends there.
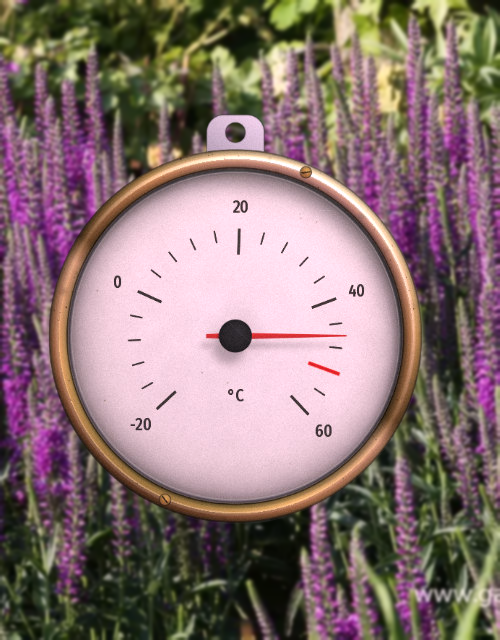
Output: **46** °C
